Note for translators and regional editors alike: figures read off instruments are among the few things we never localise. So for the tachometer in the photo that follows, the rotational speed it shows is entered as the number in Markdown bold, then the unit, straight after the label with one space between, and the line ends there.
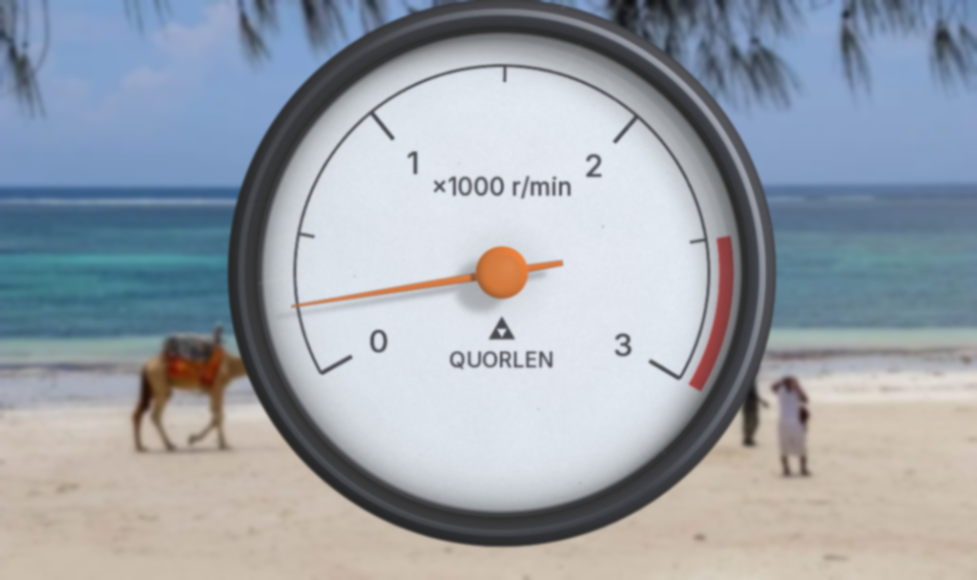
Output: **250** rpm
